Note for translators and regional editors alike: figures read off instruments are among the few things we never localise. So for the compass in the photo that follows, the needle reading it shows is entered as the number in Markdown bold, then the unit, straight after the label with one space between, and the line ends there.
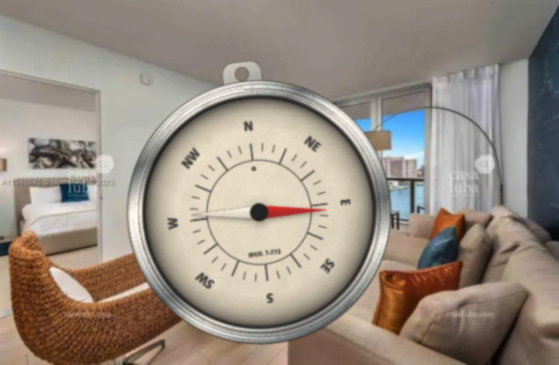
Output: **95** °
